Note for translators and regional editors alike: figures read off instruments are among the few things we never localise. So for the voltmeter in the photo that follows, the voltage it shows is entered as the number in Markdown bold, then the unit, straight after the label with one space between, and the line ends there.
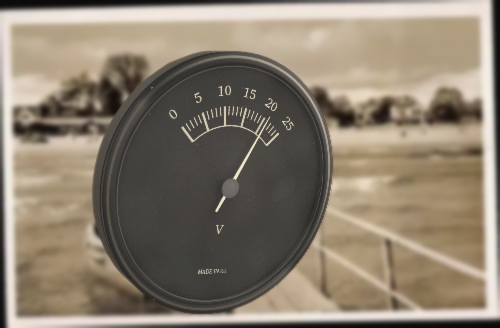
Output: **20** V
